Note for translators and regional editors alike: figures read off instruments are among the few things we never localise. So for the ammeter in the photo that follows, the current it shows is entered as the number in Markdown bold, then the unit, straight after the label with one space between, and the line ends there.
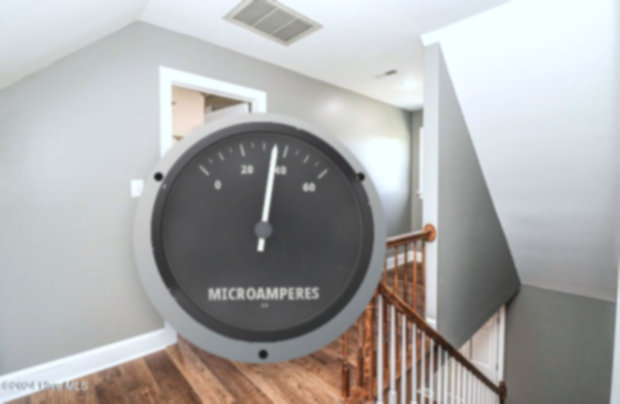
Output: **35** µA
